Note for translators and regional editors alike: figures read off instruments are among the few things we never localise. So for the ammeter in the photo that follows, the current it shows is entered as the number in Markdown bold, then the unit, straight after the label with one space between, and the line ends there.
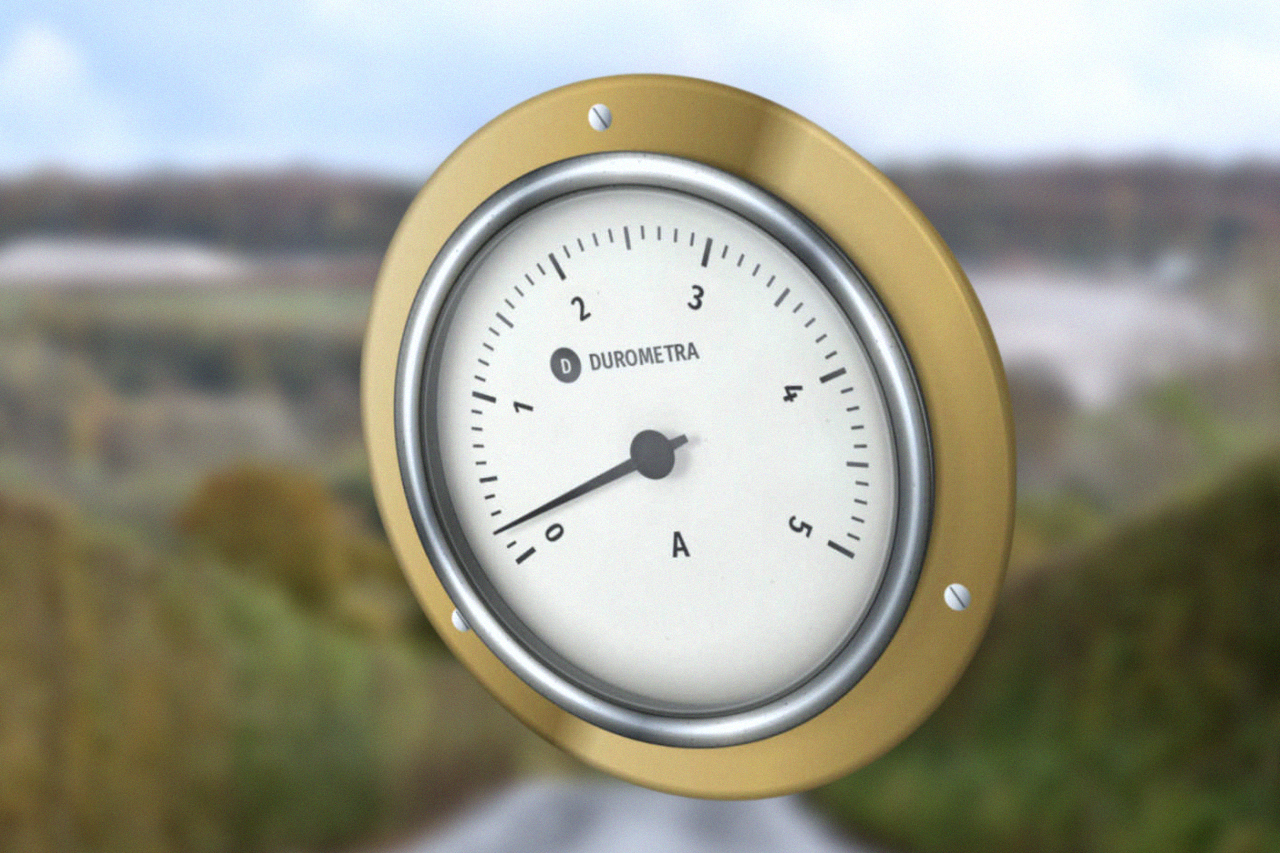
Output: **0.2** A
